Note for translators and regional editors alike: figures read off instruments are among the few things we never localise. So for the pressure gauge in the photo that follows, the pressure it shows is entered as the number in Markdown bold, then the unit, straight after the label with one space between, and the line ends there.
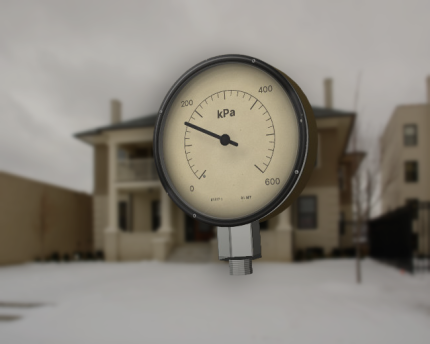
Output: **160** kPa
